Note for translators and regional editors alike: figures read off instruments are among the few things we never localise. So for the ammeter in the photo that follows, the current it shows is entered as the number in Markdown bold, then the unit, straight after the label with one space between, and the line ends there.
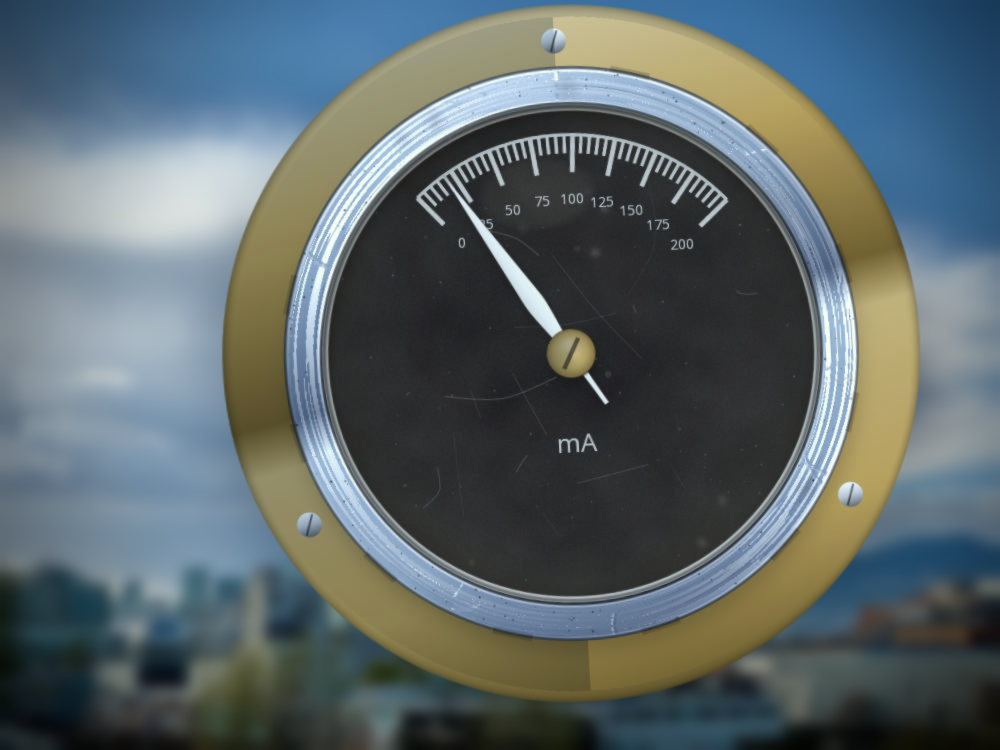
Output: **20** mA
